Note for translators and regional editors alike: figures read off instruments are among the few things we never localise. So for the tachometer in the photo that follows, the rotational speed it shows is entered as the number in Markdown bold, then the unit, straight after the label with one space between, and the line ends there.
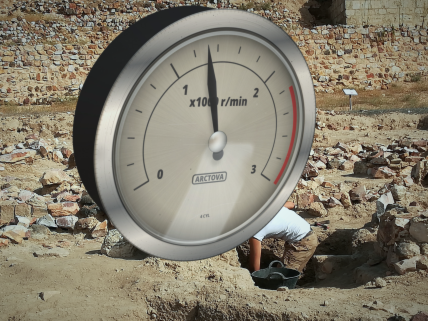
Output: **1300** rpm
